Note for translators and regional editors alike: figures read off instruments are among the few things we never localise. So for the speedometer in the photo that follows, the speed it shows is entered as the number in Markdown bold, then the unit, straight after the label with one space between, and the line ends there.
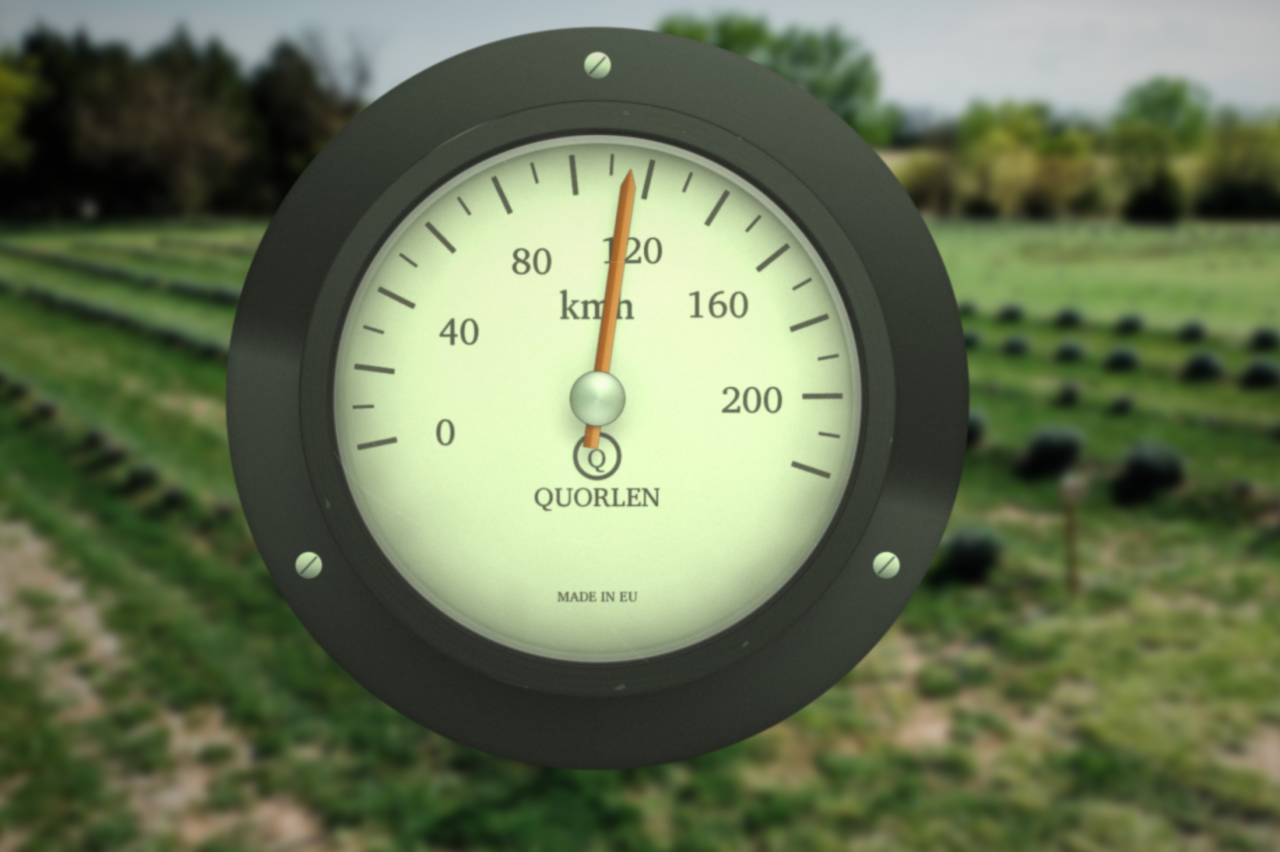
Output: **115** km/h
